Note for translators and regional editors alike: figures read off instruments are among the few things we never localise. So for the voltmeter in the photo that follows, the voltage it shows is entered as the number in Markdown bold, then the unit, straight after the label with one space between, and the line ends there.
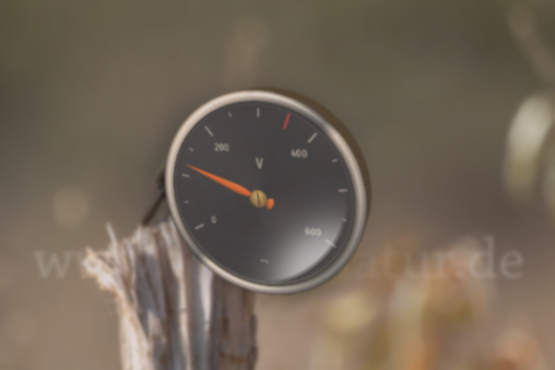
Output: **125** V
